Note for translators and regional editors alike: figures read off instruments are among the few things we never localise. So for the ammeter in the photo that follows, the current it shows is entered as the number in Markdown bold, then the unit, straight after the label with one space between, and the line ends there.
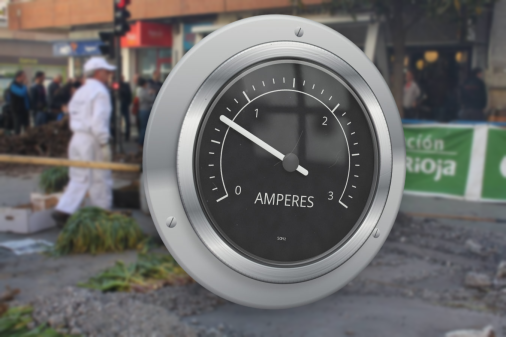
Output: **0.7** A
